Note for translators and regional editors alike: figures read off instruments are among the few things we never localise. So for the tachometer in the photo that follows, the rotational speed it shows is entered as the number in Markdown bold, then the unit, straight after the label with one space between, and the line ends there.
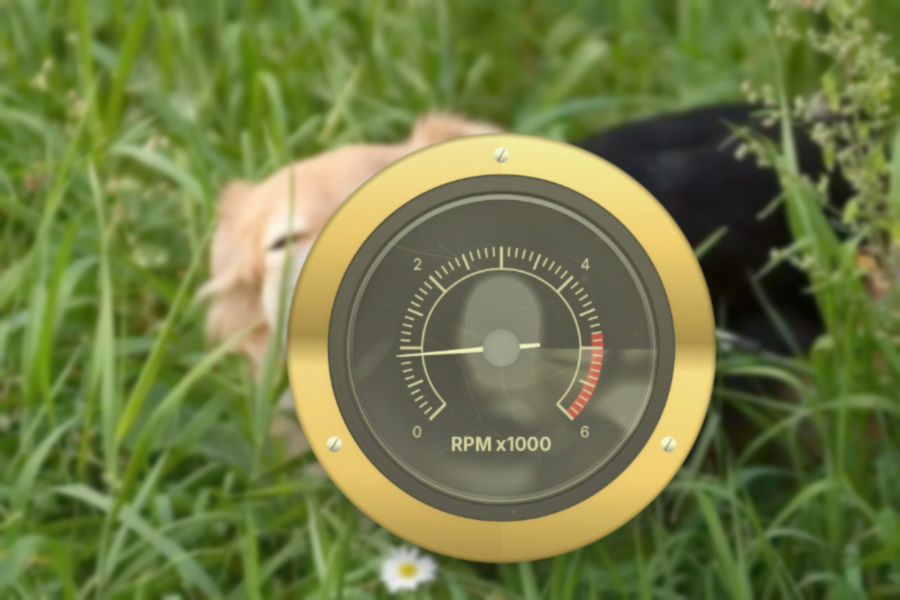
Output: **900** rpm
